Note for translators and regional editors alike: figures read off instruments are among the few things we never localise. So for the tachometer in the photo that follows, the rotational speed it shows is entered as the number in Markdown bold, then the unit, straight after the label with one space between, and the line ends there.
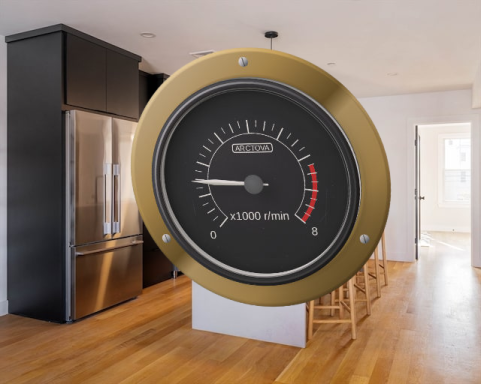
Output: **1500** rpm
